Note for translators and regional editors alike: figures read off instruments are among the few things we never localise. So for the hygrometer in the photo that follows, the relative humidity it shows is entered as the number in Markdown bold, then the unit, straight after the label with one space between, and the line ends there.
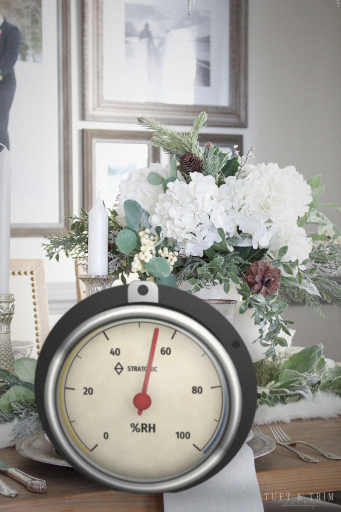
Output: **55** %
